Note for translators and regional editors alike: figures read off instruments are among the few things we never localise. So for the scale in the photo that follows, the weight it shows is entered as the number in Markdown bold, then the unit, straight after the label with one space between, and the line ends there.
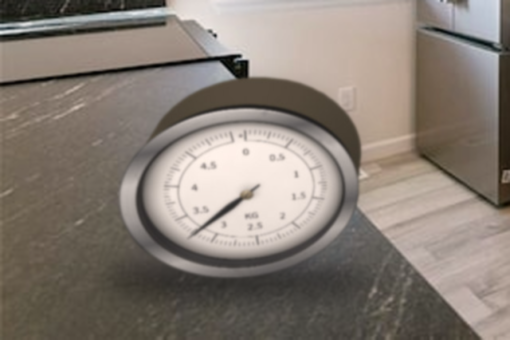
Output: **3.25** kg
